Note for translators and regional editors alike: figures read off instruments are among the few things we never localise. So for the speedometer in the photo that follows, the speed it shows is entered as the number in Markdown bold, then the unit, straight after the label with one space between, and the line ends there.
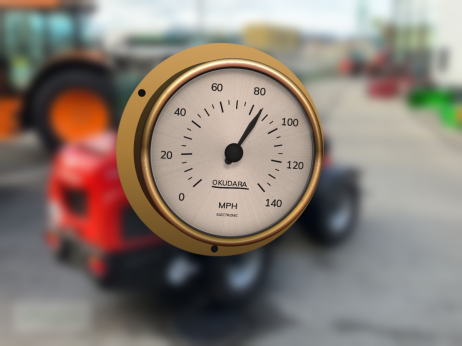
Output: **85** mph
